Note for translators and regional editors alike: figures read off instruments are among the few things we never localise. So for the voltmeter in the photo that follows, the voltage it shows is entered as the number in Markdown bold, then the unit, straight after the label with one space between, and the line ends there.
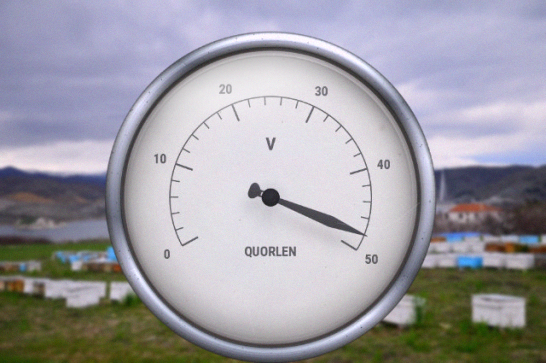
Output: **48** V
